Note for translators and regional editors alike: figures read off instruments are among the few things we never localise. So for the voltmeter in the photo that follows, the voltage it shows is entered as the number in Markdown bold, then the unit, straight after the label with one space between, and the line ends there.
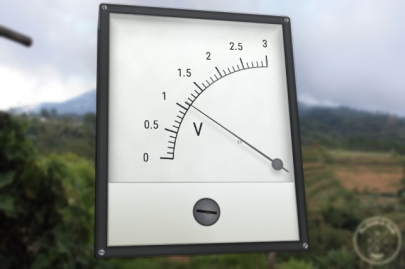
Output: **1.1** V
